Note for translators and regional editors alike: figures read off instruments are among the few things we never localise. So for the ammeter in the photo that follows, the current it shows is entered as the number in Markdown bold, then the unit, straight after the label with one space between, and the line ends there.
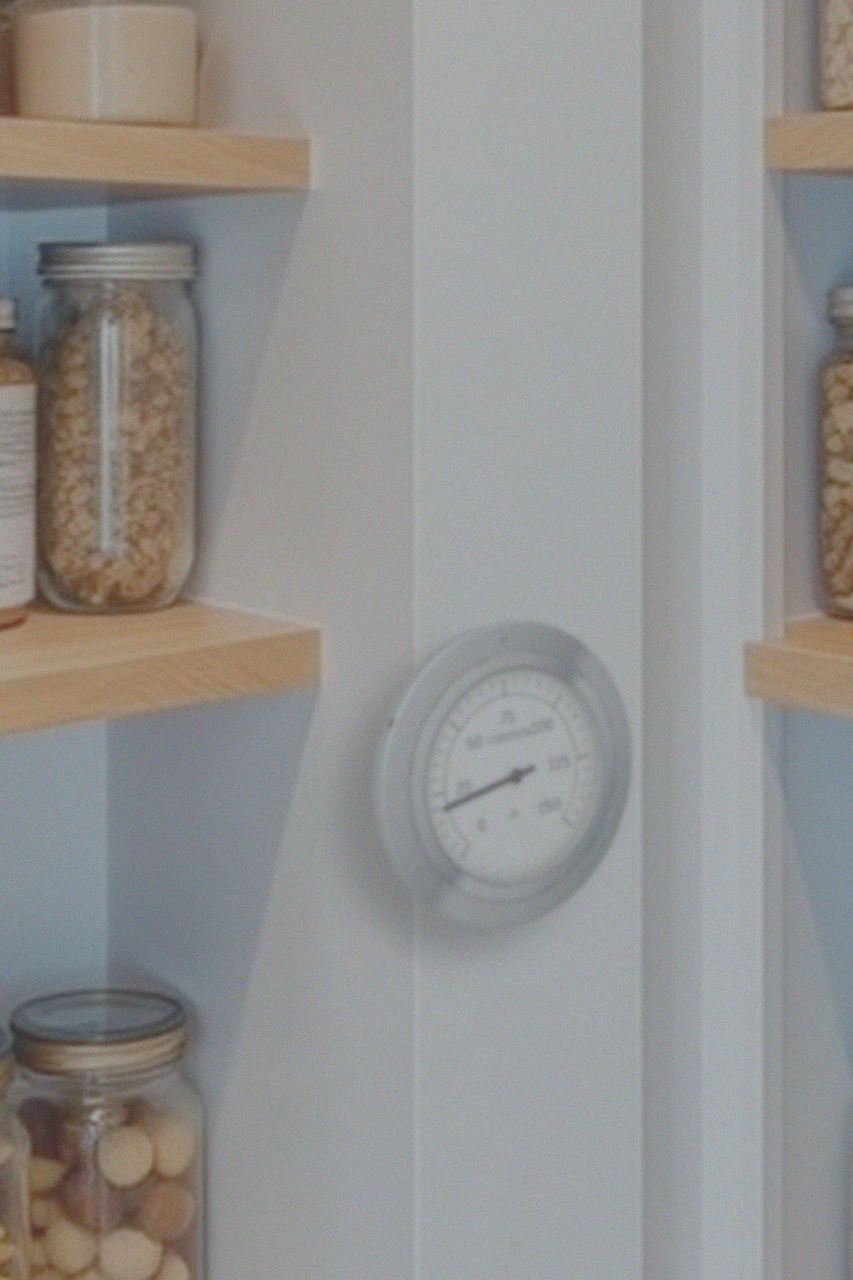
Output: **20** A
